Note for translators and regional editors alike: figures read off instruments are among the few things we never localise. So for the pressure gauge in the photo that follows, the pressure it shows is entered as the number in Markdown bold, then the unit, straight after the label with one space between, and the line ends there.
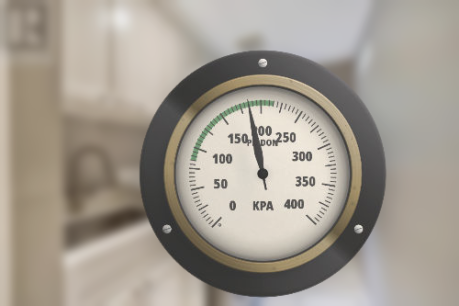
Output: **185** kPa
